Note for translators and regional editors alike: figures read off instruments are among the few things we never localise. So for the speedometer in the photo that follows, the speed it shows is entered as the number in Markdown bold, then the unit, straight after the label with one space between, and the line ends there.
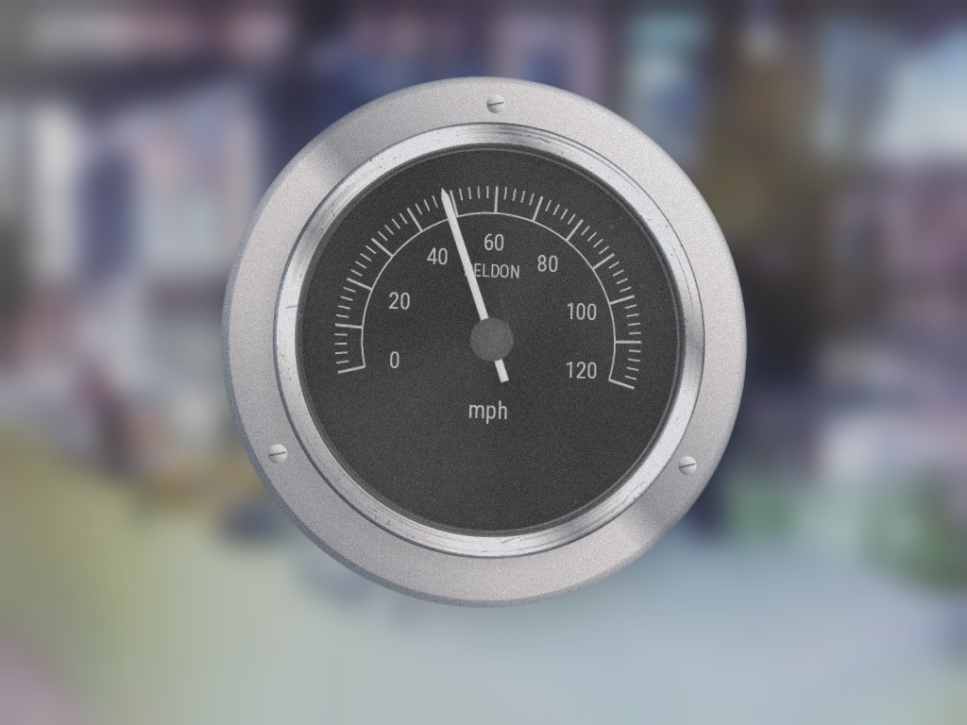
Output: **48** mph
